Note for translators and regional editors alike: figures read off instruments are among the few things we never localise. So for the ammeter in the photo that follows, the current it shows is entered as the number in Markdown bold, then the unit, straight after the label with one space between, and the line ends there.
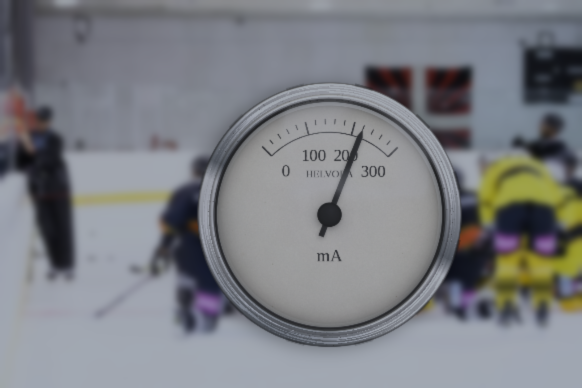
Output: **220** mA
